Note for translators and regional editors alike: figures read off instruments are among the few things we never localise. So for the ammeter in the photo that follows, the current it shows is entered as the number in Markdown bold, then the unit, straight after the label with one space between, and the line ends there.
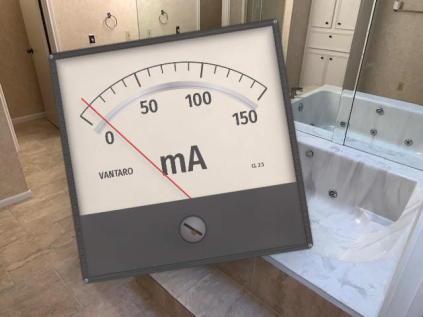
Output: **10** mA
